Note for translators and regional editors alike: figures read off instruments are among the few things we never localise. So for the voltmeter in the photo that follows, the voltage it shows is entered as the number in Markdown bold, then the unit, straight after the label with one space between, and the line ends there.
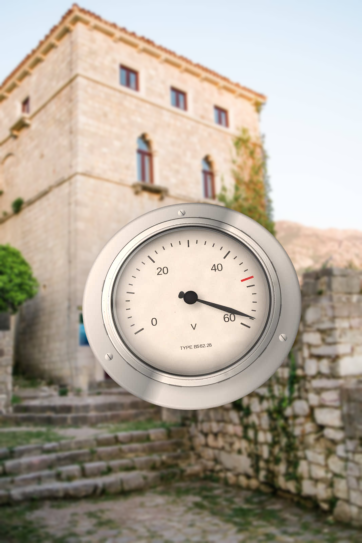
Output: **58** V
